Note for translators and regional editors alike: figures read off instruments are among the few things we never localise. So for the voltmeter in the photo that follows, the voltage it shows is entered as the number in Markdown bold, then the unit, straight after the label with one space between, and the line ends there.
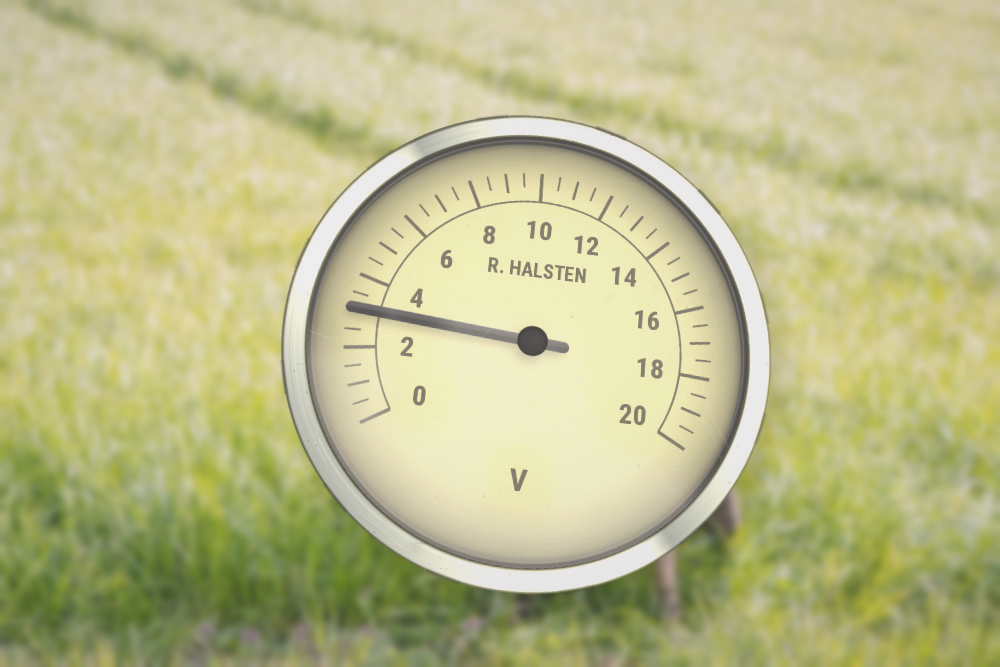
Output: **3** V
